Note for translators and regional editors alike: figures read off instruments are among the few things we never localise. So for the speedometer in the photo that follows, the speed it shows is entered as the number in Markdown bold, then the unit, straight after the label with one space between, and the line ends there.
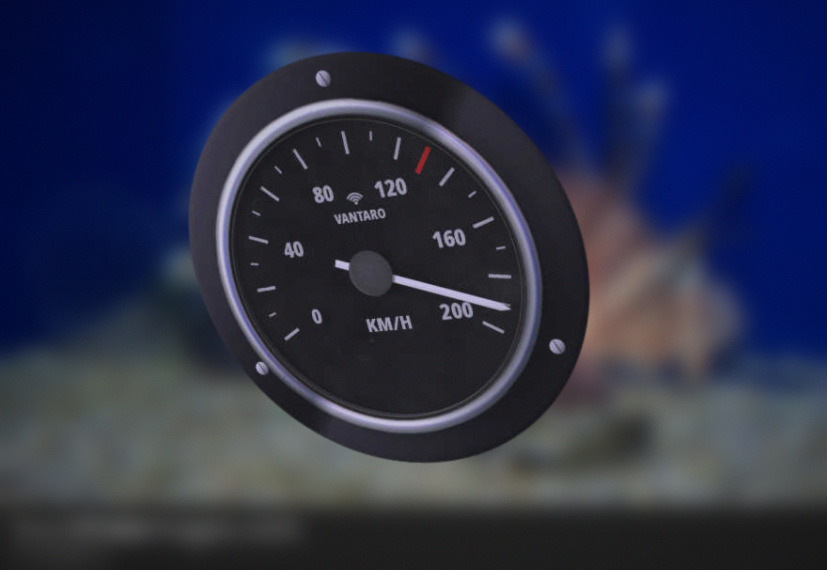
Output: **190** km/h
